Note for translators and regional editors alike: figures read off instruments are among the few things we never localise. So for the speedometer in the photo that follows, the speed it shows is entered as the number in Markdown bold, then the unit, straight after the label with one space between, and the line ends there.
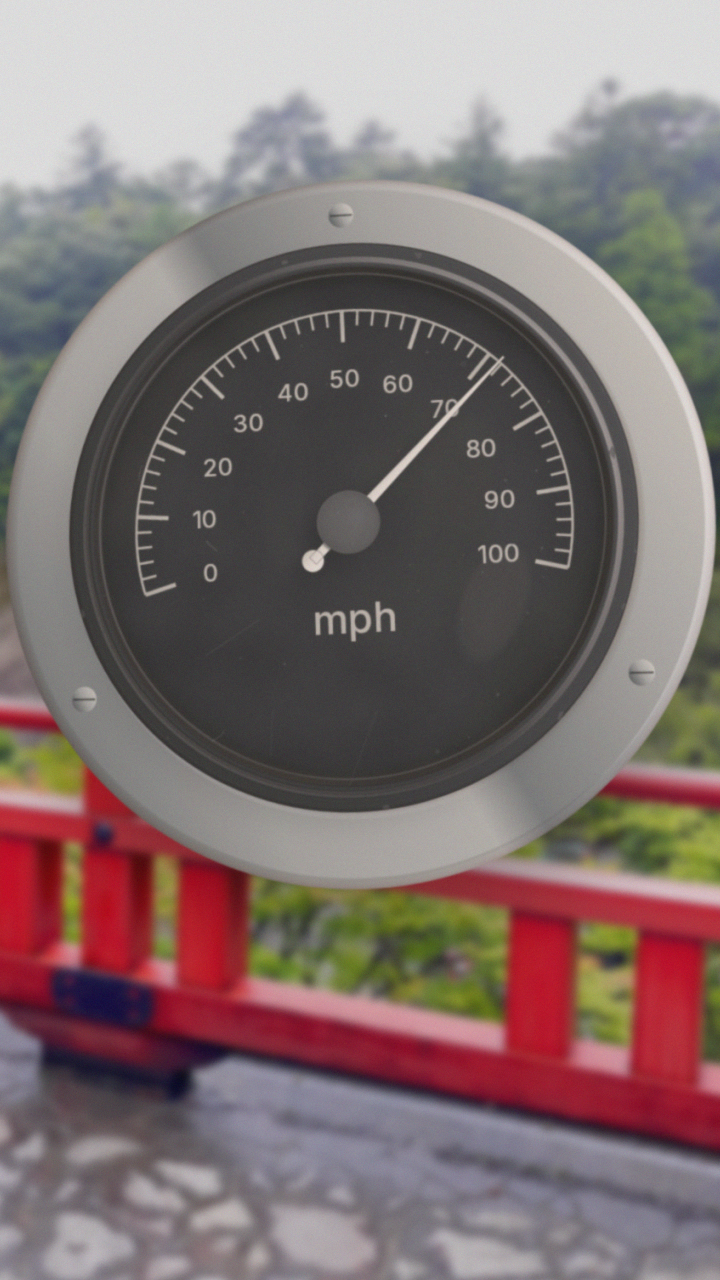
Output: **72** mph
